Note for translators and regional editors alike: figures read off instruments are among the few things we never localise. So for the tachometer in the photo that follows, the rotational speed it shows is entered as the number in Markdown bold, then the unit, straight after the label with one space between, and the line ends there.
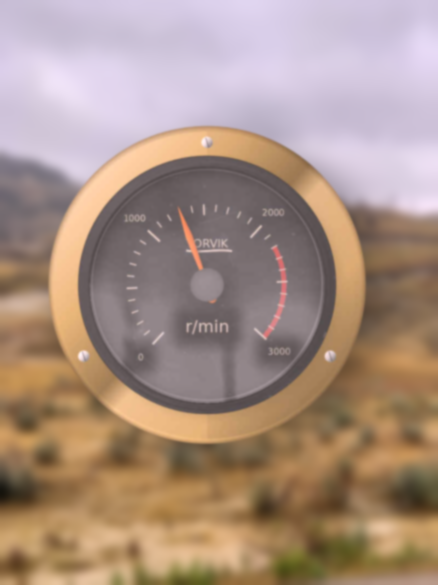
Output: **1300** rpm
